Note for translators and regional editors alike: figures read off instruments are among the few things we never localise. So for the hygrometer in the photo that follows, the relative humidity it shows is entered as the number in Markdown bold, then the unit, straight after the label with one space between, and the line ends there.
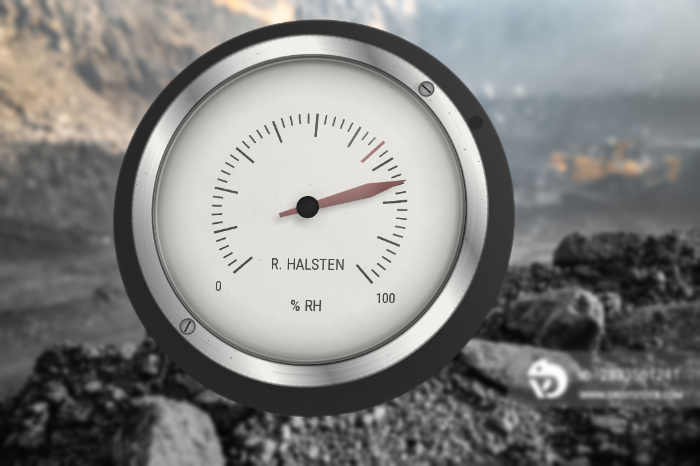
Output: **76** %
